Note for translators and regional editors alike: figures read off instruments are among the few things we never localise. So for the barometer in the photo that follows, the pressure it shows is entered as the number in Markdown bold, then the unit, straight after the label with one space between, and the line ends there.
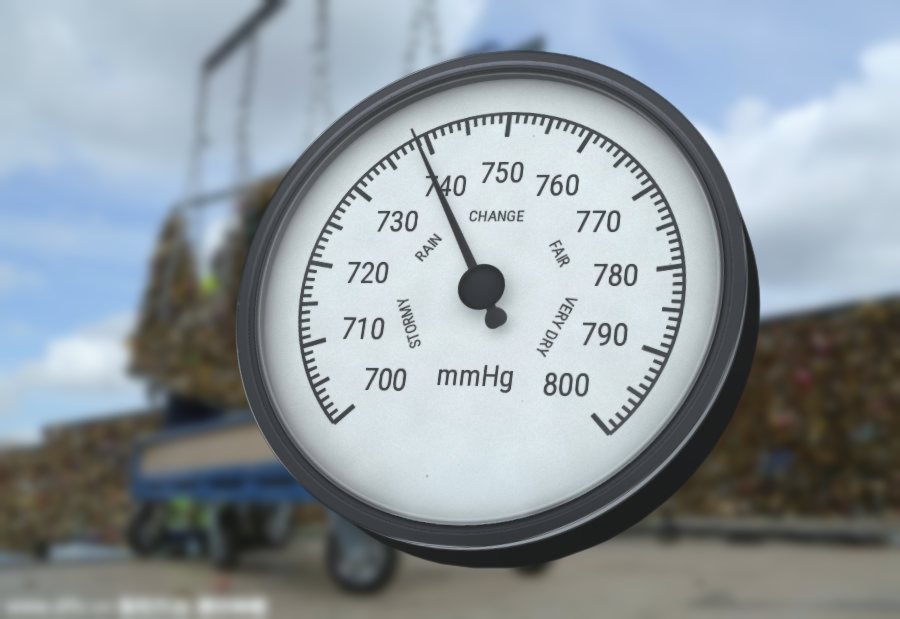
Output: **739** mmHg
